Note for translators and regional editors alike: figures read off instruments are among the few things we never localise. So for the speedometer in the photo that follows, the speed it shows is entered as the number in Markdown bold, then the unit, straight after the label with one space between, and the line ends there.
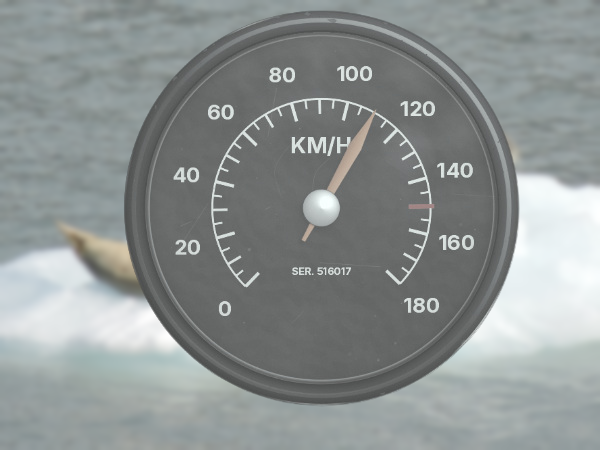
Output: **110** km/h
